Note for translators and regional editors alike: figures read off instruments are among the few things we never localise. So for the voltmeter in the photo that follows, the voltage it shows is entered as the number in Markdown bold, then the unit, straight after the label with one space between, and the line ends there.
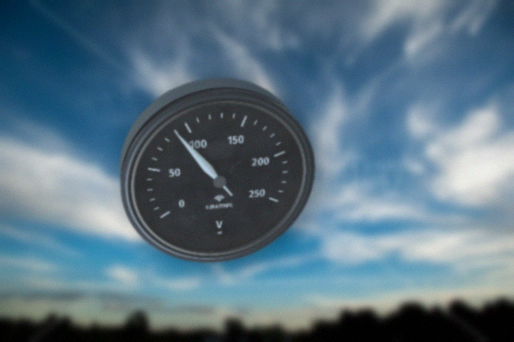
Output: **90** V
